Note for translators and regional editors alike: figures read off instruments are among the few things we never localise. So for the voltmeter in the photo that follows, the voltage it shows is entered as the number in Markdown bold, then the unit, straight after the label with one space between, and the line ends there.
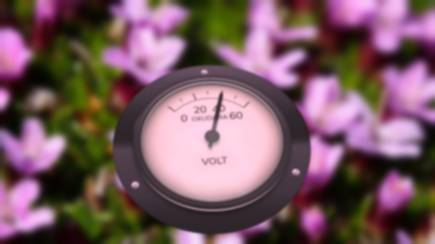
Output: **40** V
